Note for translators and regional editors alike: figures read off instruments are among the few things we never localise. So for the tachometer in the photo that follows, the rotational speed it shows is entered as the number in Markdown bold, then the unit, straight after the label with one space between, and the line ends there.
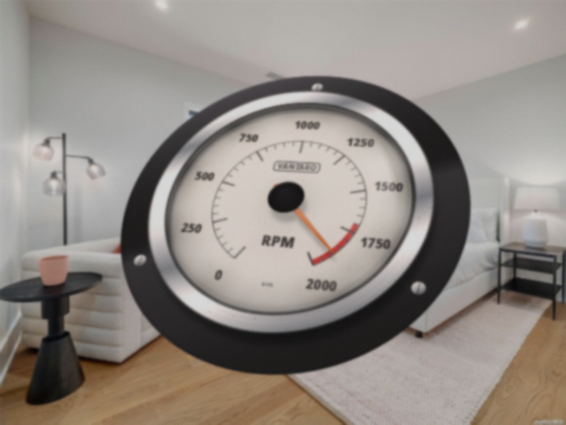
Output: **1900** rpm
